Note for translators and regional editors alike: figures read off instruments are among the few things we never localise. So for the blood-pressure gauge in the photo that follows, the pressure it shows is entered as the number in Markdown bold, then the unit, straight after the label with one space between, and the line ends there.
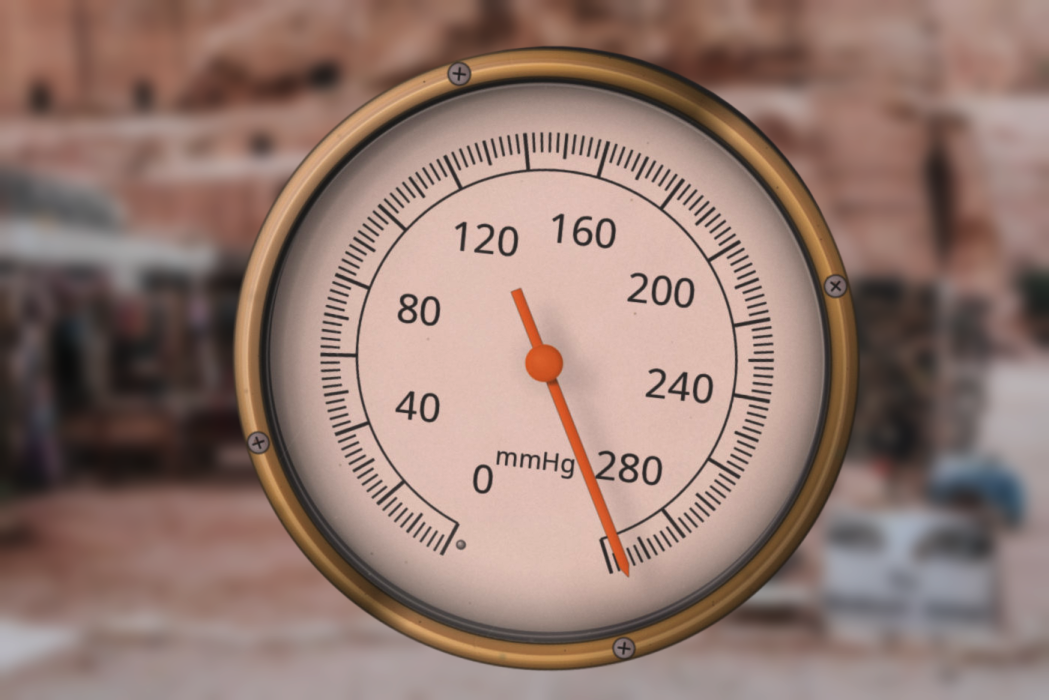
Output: **296** mmHg
